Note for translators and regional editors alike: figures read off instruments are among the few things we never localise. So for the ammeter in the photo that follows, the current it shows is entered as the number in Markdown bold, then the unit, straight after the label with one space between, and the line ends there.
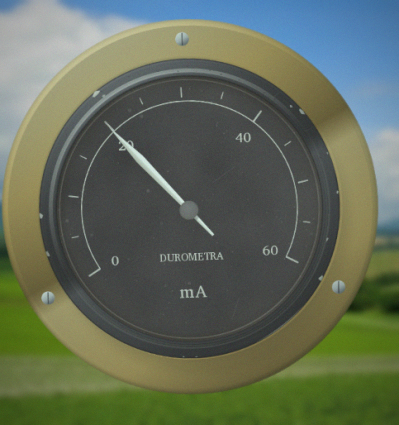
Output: **20** mA
